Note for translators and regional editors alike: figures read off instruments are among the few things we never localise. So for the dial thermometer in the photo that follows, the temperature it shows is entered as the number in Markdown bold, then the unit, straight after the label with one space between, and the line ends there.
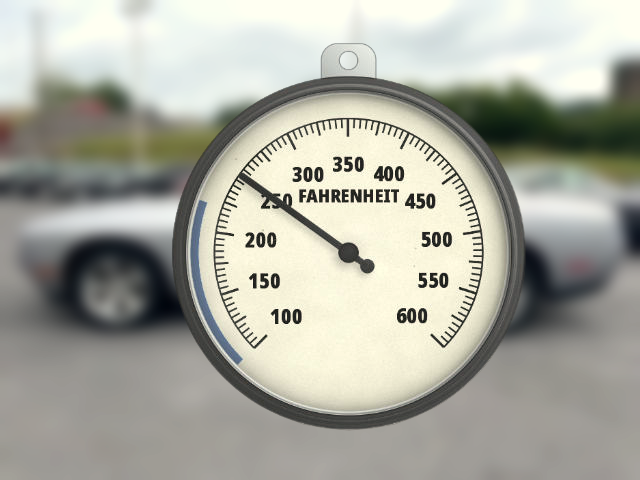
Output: **250** °F
